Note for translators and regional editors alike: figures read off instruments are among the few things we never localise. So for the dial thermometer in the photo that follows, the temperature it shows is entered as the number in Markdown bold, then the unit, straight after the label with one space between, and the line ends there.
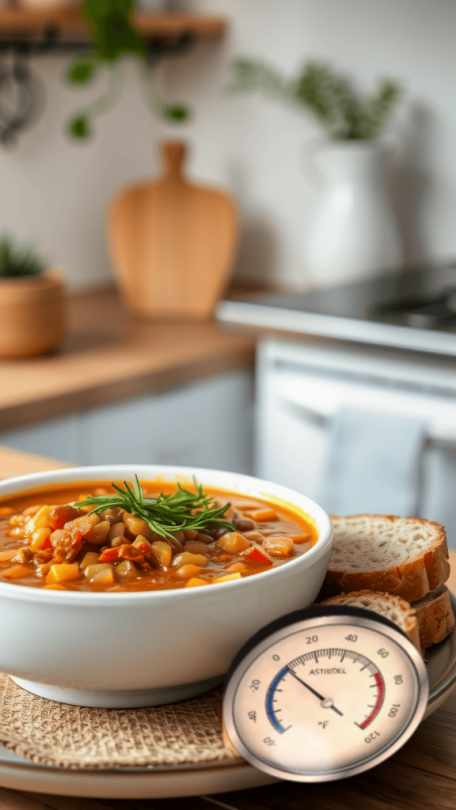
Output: **0** °F
